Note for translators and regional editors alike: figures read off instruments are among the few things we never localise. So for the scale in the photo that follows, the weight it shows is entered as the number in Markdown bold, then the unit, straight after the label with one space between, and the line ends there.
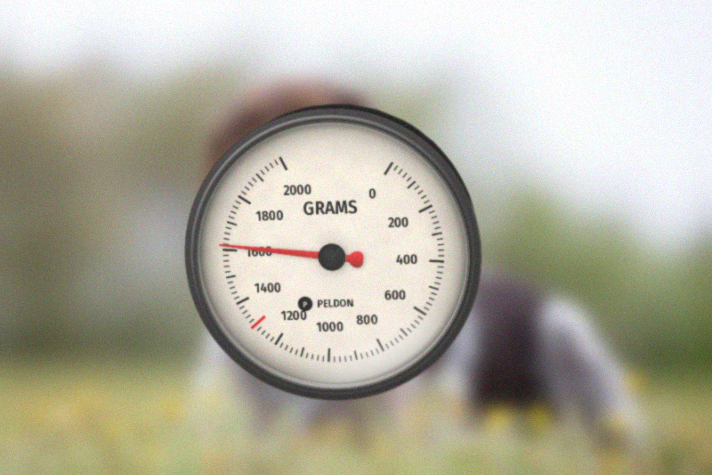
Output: **1620** g
